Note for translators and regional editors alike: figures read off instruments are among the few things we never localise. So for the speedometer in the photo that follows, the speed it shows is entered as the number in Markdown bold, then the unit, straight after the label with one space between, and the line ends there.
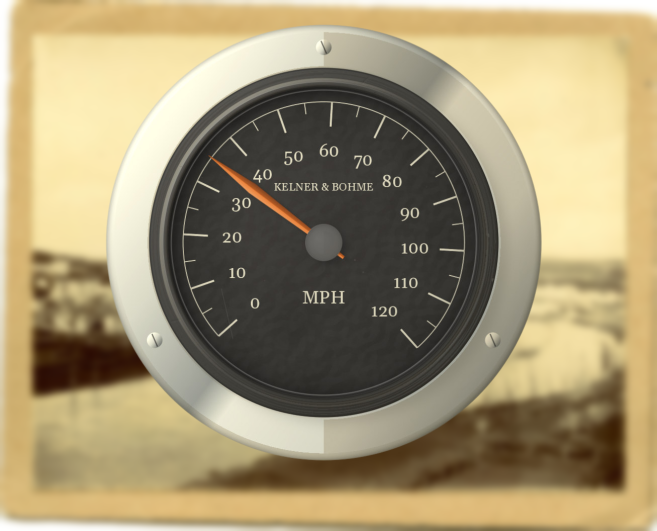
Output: **35** mph
